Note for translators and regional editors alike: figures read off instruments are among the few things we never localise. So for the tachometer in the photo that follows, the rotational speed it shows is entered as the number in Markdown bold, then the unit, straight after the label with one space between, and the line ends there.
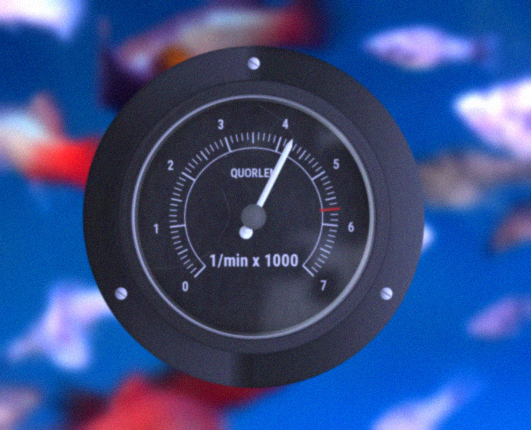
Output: **4200** rpm
